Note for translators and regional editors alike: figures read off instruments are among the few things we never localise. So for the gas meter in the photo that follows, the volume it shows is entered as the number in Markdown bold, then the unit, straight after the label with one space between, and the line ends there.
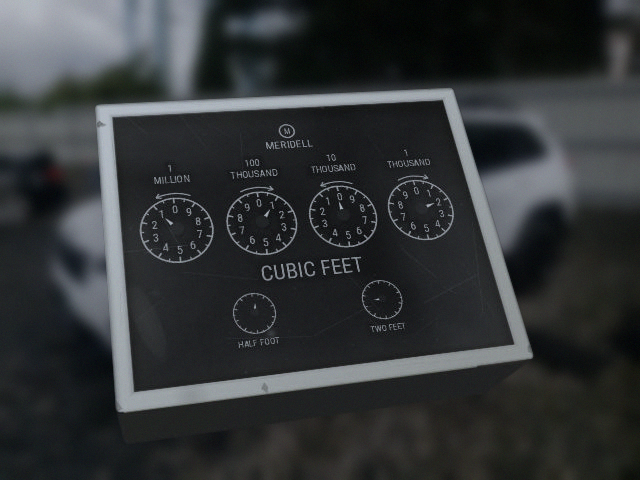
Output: **110200** ft³
